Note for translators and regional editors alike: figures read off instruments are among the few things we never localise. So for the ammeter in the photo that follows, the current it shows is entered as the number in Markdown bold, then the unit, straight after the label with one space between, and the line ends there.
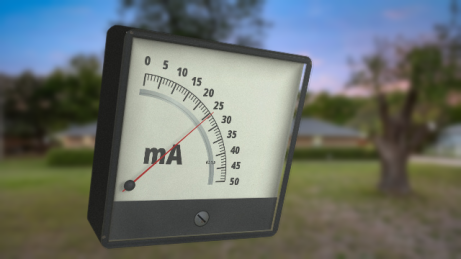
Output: **25** mA
